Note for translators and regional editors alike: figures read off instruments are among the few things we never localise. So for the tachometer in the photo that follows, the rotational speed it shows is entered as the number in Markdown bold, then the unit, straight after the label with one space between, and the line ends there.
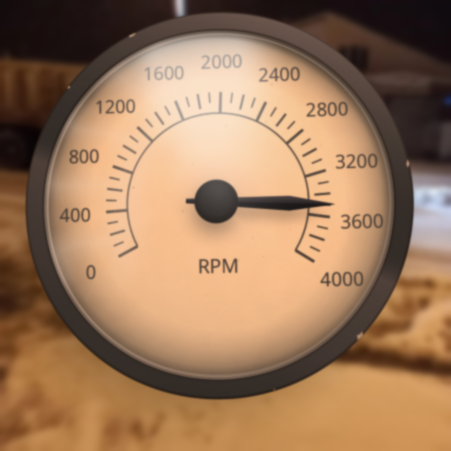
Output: **3500** rpm
